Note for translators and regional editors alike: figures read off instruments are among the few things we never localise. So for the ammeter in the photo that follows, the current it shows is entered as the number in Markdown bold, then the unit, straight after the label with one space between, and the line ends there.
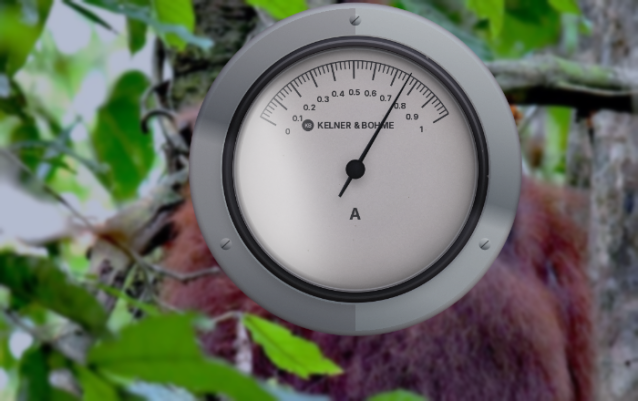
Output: **0.76** A
